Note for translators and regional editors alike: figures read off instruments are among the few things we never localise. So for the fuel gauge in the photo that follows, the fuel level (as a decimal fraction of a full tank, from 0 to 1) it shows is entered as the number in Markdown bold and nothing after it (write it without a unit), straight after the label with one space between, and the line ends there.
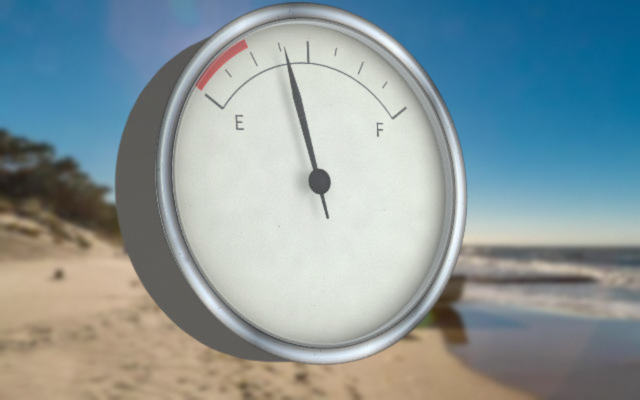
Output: **0.375**
